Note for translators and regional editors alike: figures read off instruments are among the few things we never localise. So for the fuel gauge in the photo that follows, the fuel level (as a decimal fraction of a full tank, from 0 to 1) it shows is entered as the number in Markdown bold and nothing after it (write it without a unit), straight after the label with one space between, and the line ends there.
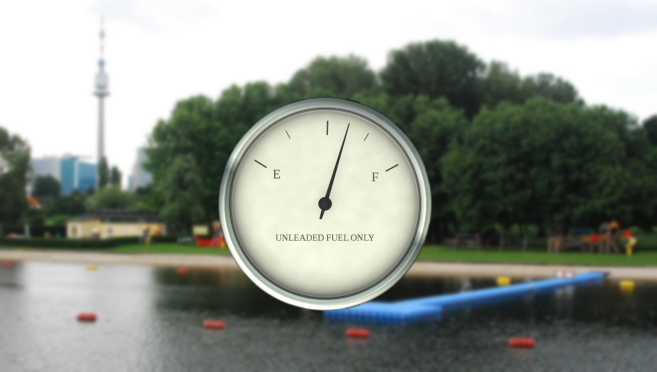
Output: **0.625**
